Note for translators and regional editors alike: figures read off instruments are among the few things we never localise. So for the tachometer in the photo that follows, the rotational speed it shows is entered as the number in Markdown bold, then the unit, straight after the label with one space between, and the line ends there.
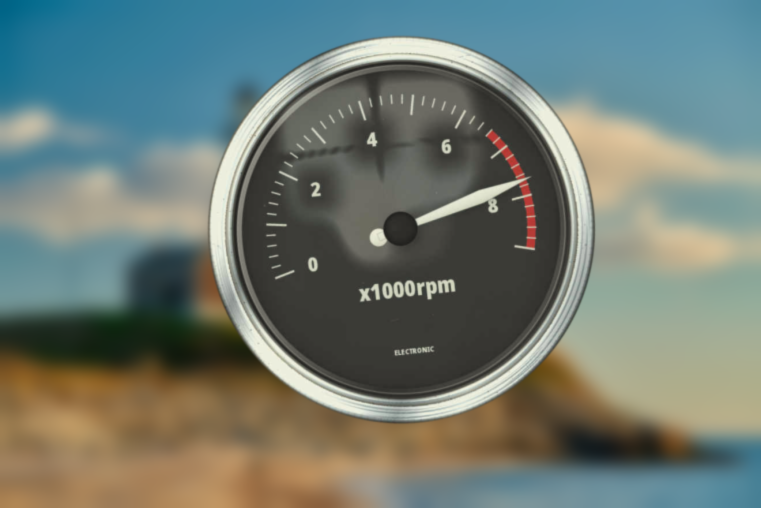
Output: **7700** rpm
